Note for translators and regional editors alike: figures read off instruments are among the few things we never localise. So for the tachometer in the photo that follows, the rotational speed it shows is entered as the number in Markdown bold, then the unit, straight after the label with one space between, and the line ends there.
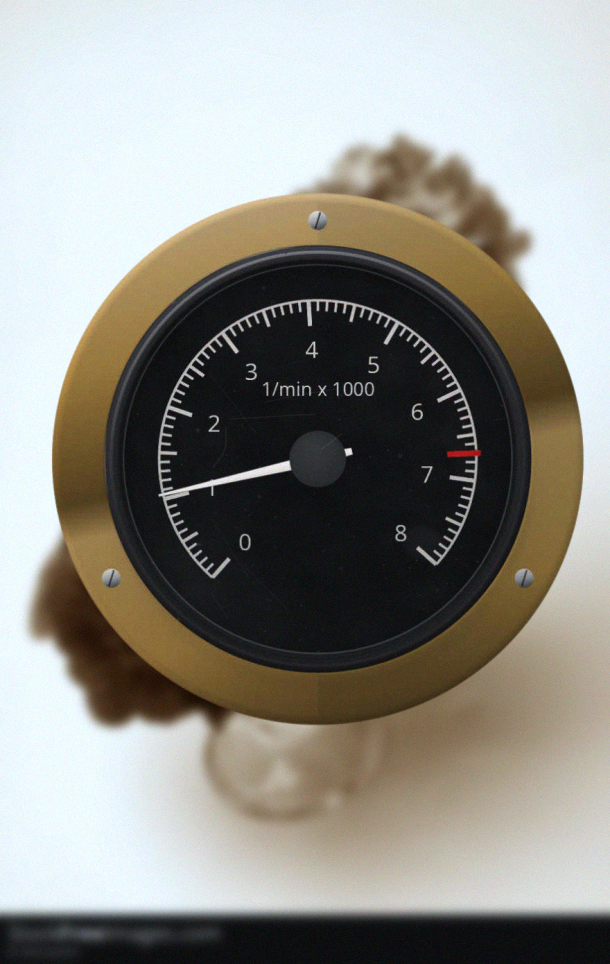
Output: **1050** rpm
